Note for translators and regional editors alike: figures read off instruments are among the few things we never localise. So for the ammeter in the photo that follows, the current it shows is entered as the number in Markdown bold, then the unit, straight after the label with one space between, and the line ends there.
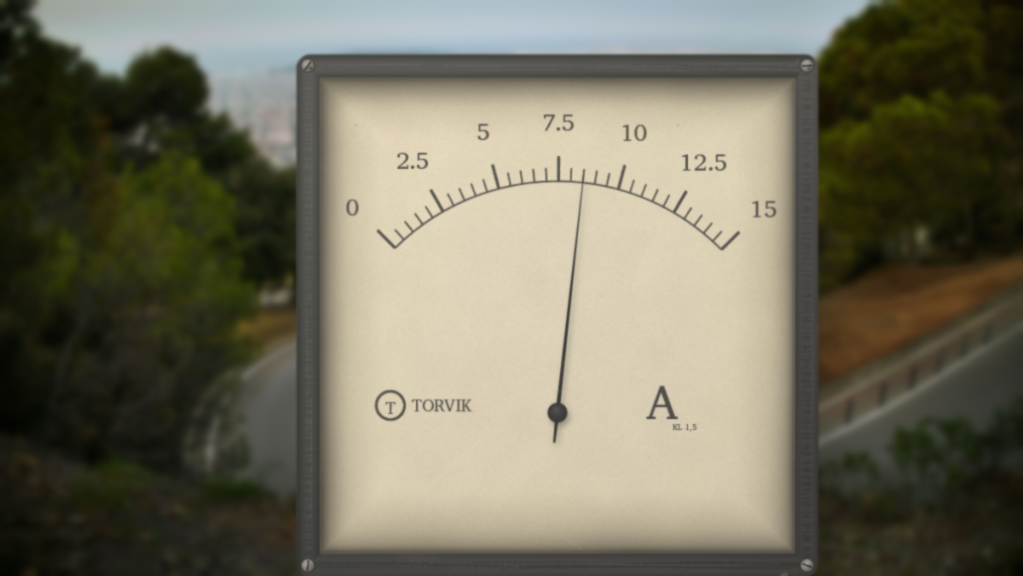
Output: **8.5** A
